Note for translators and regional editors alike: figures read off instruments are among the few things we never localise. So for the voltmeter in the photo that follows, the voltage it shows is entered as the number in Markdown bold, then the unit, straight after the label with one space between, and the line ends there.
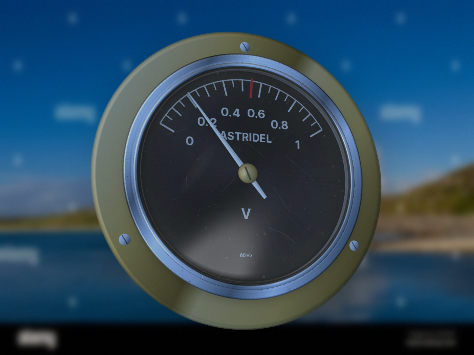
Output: **0.2** V
